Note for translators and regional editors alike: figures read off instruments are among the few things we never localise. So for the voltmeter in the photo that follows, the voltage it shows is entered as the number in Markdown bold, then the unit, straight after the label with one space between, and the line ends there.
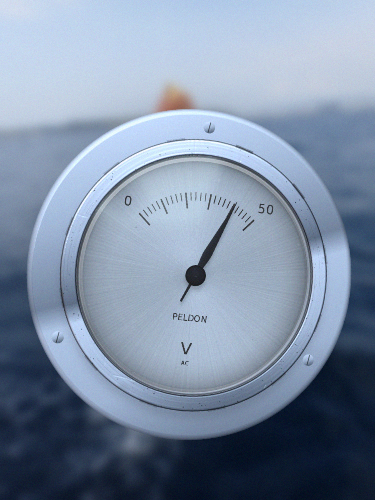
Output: **40** V
